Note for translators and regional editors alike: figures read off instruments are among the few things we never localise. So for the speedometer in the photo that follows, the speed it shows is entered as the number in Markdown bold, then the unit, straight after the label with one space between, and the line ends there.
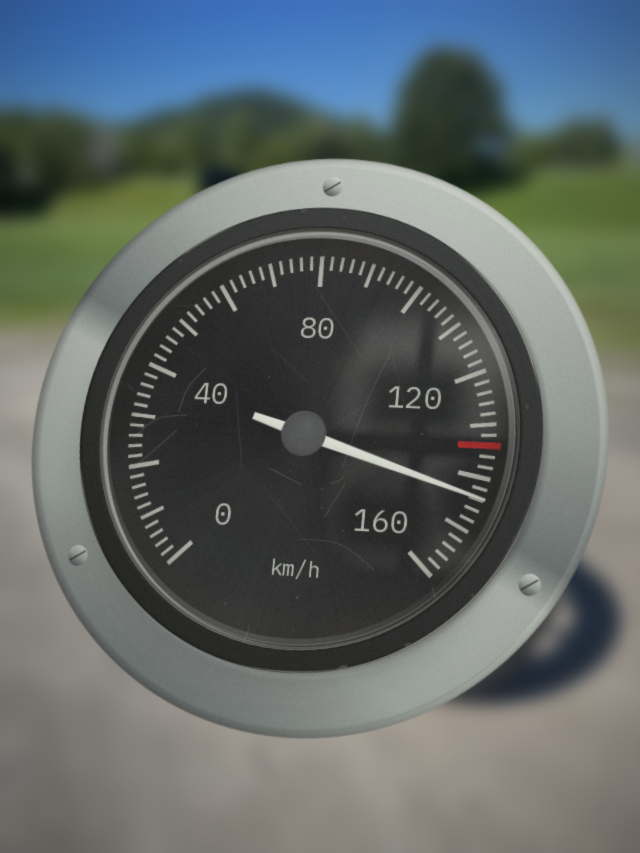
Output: **144** km/h
